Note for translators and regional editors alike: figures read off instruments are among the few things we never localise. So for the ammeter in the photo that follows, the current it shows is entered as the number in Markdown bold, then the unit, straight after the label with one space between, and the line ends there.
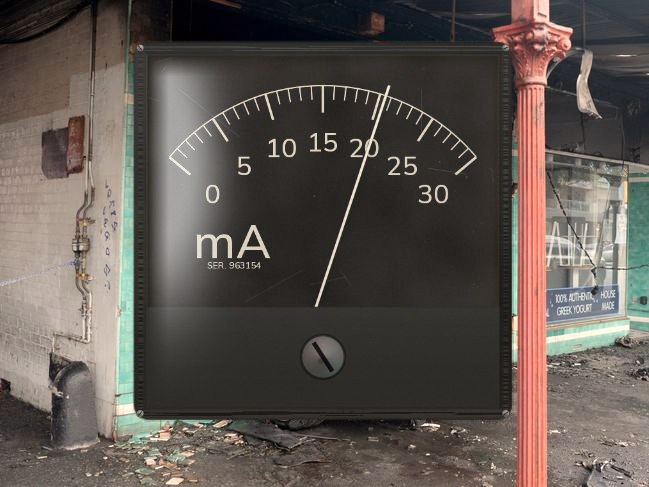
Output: **20.5** mA
